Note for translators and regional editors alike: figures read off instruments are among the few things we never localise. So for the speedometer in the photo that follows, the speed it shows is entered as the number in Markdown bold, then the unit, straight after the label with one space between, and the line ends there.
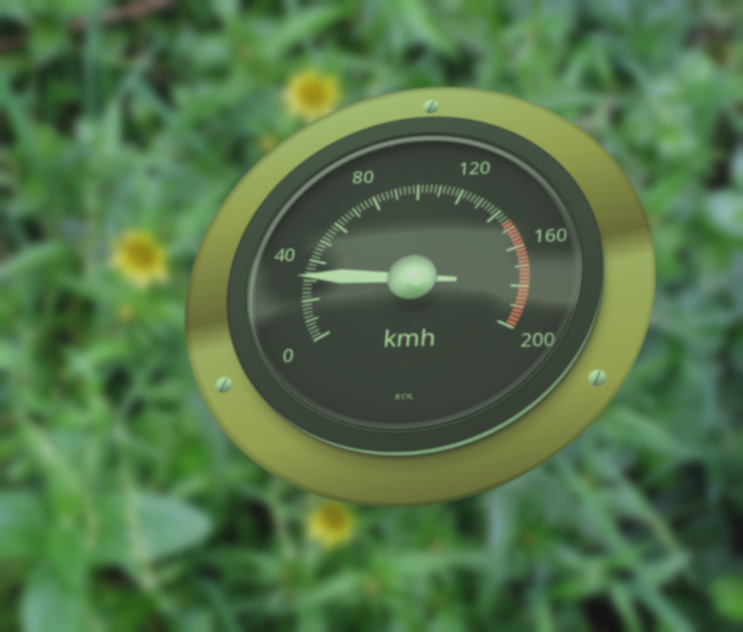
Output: **30** km/h
